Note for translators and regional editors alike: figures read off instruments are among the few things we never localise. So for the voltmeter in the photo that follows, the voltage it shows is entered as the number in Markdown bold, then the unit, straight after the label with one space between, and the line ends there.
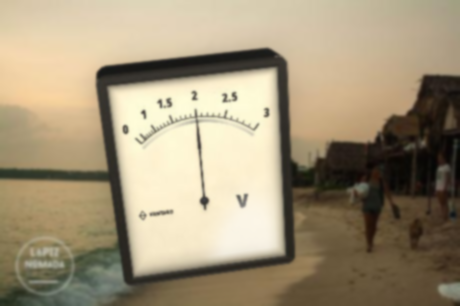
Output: **2** V
